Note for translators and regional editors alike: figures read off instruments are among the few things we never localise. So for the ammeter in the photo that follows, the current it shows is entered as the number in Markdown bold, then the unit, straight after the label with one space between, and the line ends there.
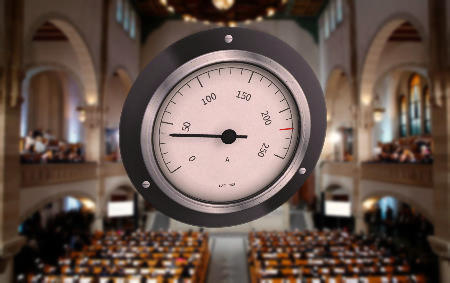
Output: **40** A
